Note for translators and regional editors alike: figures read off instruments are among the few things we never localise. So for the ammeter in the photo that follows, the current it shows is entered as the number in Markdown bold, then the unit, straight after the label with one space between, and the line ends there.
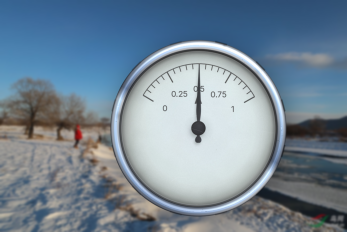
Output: **0.5** A
